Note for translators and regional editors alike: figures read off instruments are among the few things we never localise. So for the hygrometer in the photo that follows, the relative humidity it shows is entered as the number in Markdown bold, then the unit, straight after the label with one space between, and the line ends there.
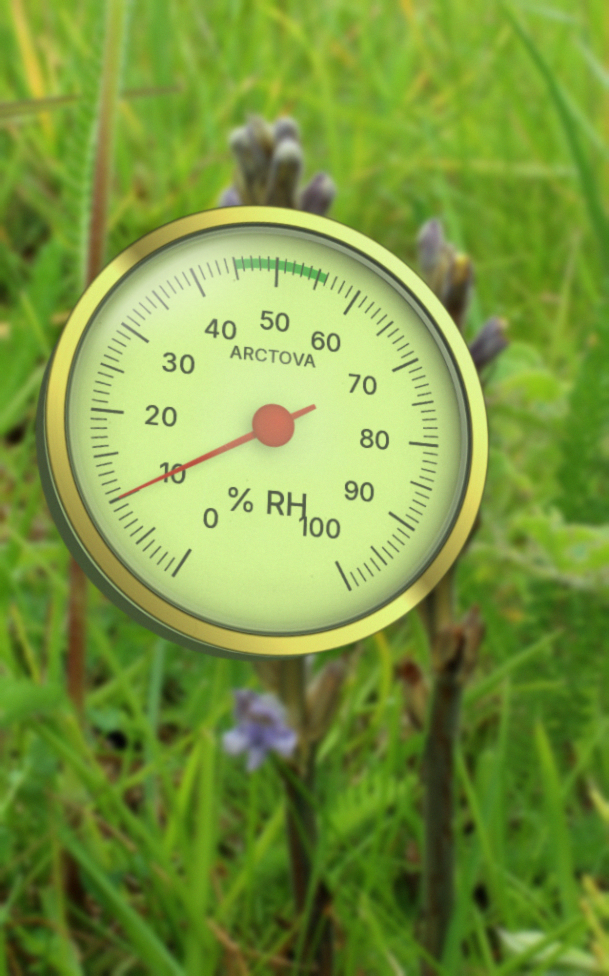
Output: **10** %
